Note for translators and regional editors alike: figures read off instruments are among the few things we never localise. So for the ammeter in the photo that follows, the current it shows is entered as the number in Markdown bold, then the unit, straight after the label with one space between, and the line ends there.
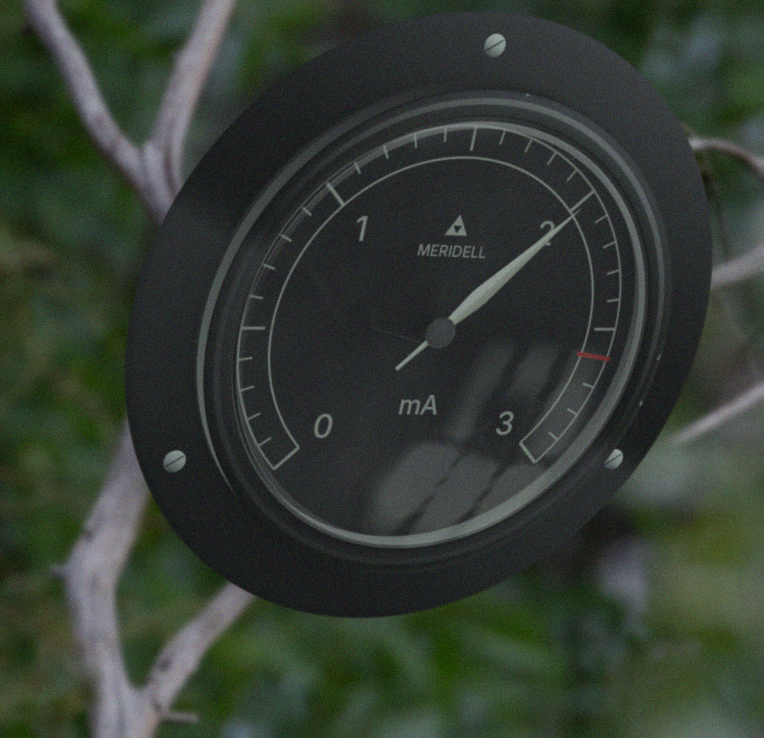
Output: **2** mA
